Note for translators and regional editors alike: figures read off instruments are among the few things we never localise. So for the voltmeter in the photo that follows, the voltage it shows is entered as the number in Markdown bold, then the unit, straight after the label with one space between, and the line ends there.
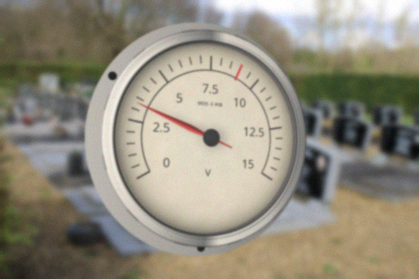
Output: **3.25** V
